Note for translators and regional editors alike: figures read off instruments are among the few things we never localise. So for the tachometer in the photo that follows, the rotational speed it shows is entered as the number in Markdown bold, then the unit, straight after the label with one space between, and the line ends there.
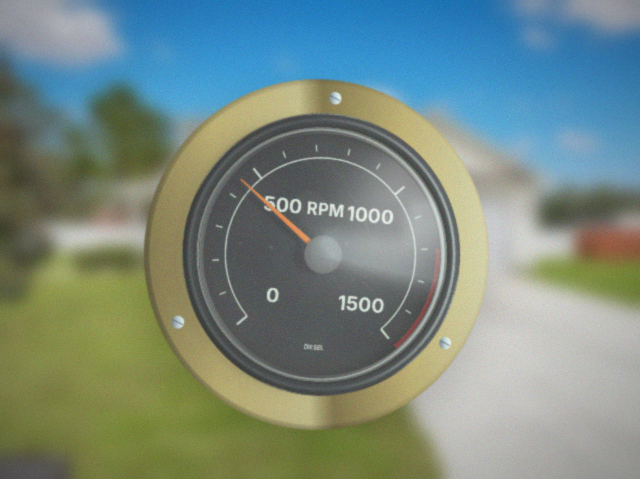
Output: **450** rpm
